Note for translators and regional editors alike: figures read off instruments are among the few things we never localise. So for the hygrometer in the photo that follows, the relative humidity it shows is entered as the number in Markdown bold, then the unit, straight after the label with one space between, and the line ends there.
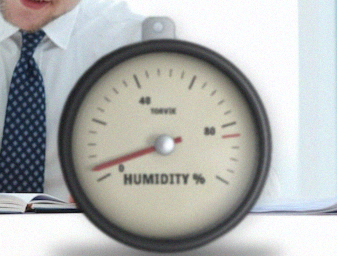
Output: **4** %
